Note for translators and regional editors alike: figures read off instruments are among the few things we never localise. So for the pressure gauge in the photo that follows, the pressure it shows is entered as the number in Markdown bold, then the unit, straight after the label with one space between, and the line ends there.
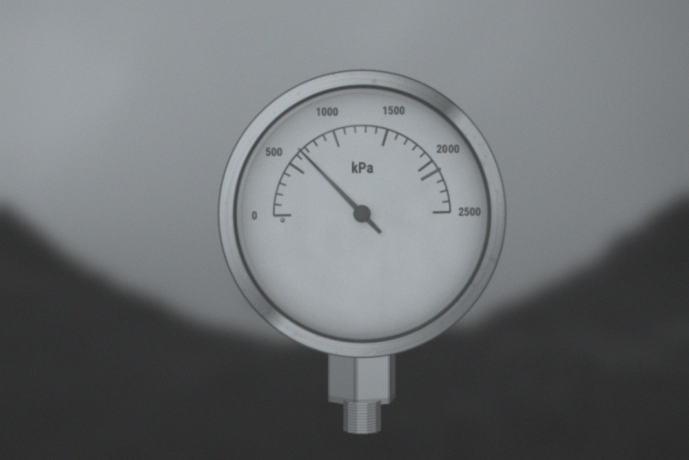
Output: **650** kPa
